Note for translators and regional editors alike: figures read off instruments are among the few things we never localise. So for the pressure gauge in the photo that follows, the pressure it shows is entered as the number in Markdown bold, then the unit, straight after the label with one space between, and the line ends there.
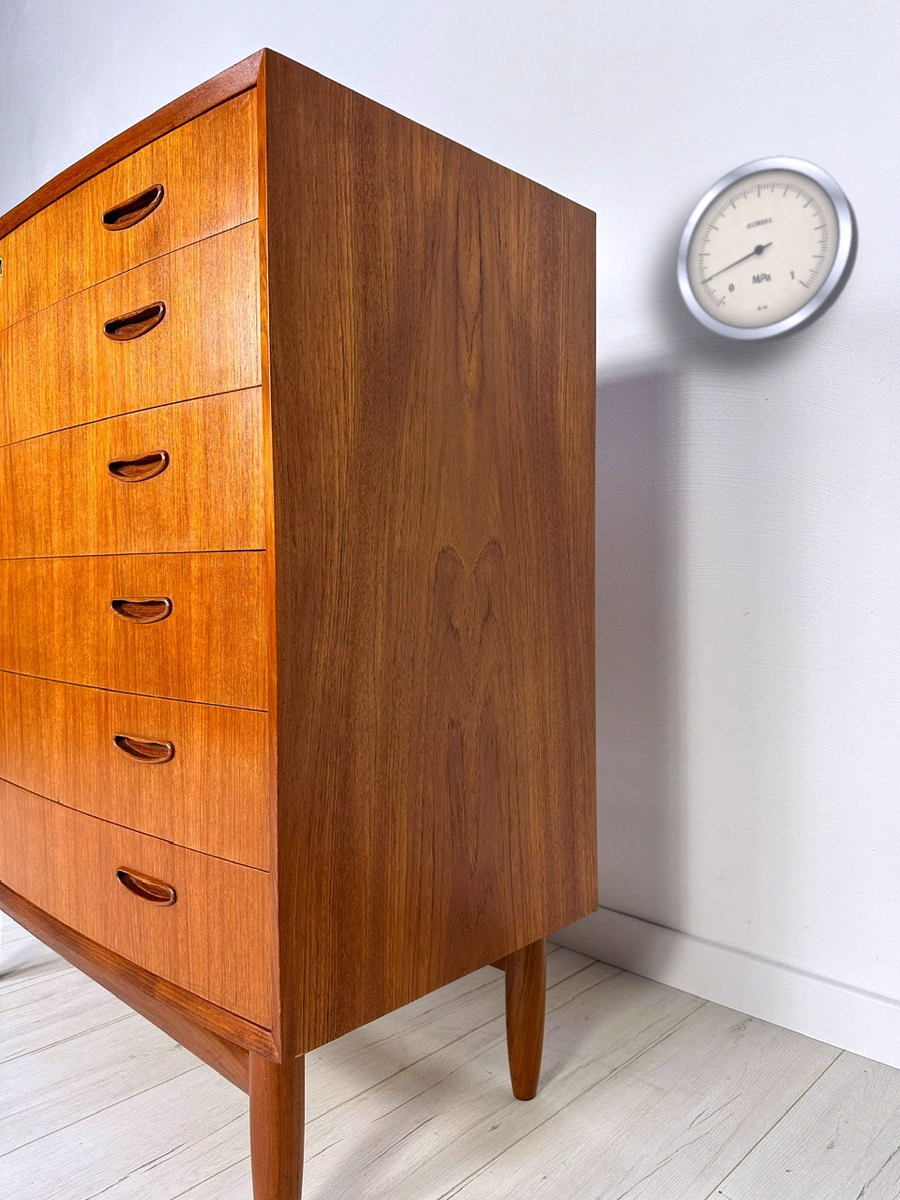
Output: **0.1** MPa
